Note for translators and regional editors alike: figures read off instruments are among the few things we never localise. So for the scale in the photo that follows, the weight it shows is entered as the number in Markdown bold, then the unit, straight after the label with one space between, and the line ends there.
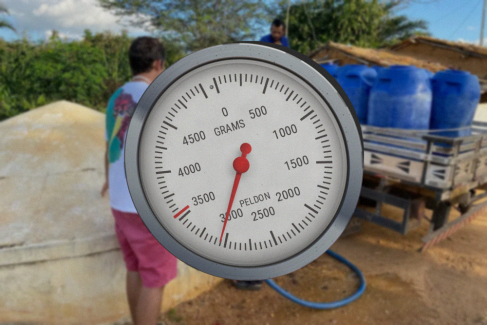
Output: **3050** g
